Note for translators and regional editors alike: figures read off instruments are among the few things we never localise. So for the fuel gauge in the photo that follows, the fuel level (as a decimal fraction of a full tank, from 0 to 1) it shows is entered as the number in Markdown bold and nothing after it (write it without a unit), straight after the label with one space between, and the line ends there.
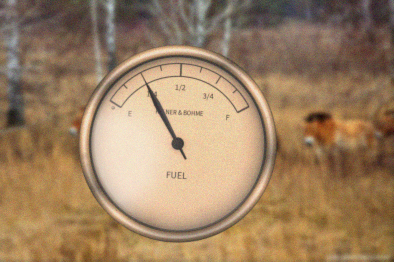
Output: **0.25**
